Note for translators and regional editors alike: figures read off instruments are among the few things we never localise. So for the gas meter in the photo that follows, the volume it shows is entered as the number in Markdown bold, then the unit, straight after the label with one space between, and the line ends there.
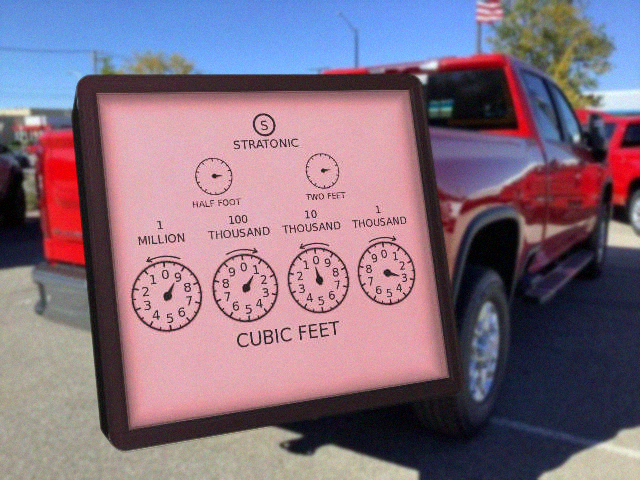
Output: **910300** ft³
